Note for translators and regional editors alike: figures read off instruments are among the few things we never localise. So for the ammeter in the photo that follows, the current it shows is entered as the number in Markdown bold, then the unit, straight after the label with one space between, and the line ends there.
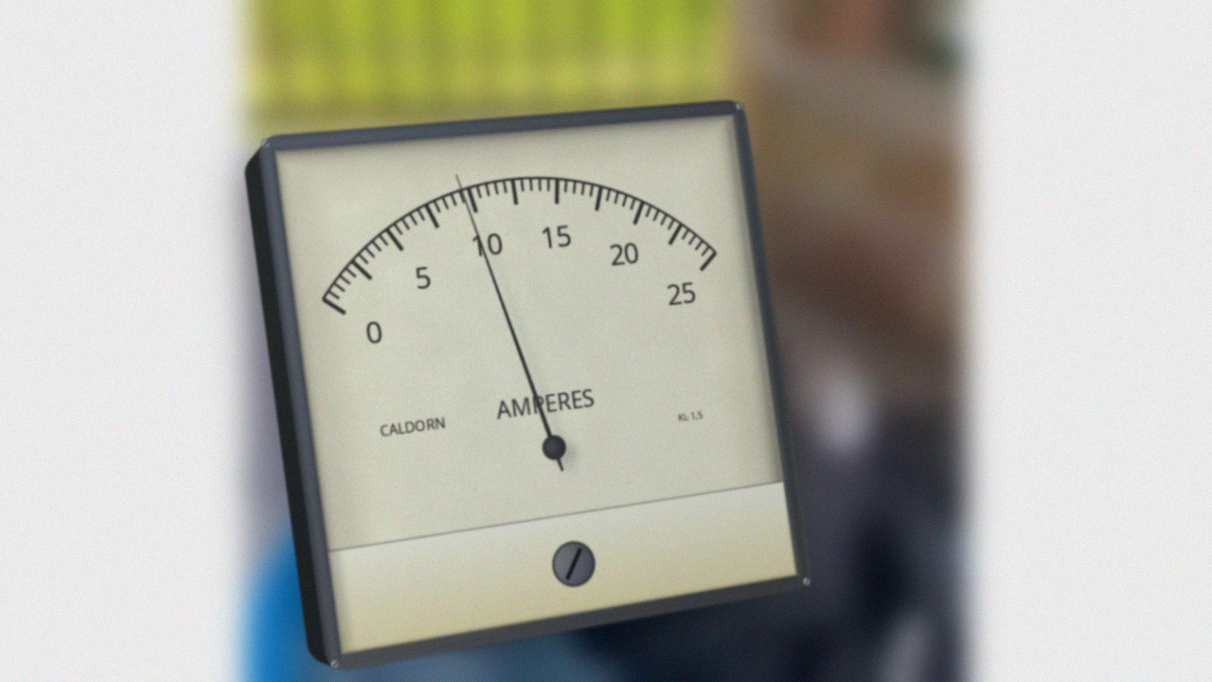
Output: **9.5** A
